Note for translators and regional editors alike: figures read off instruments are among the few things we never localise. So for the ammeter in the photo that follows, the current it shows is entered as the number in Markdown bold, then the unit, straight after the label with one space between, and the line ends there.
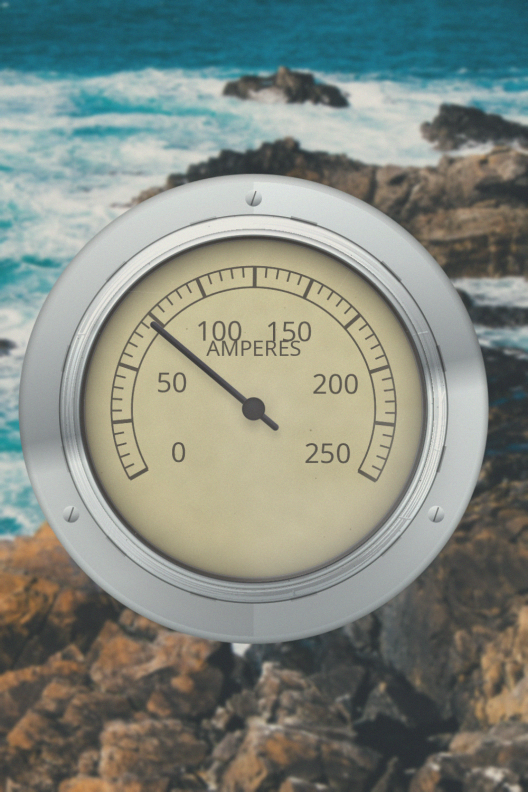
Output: **72.5** A
